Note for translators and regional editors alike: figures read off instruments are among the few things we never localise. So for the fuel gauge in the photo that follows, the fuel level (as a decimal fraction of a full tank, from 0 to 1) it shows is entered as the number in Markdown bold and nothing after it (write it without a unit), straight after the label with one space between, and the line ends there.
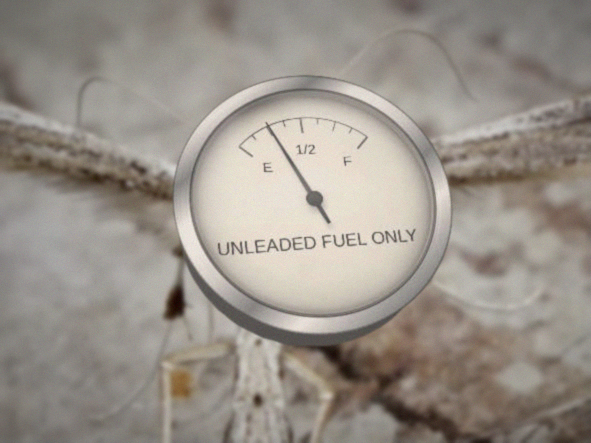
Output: **0.25**
